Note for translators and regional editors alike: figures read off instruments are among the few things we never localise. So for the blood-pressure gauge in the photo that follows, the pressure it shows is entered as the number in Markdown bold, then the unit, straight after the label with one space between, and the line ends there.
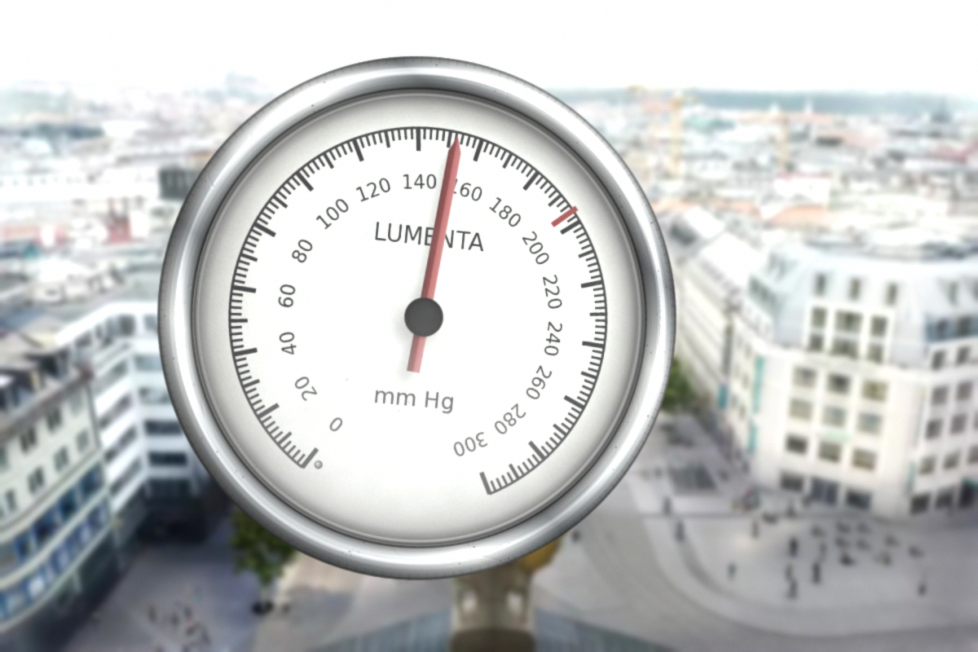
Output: **152** mmHg
